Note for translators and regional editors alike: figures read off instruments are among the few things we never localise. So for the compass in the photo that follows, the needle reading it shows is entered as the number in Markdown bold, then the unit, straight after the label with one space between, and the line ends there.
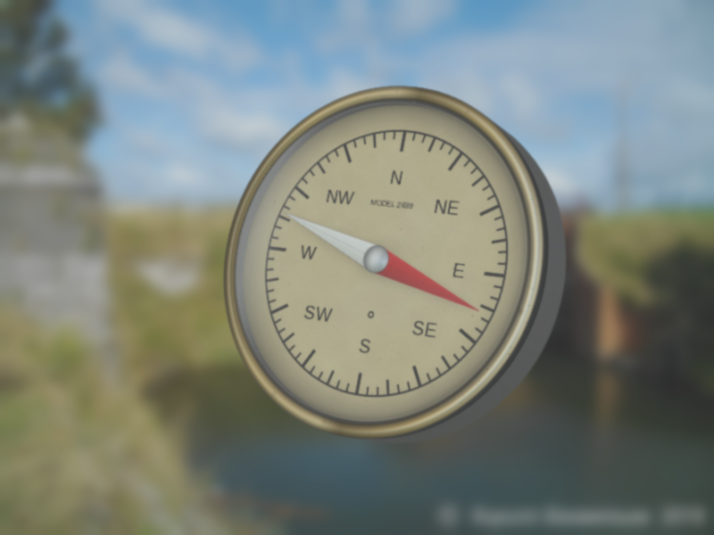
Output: **107.5** °
